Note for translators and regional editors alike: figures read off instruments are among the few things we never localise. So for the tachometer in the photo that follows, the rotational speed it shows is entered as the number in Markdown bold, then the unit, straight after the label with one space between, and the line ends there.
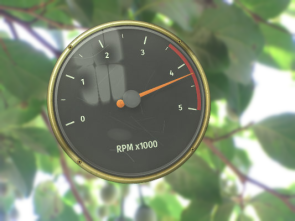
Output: **4250** rpm
